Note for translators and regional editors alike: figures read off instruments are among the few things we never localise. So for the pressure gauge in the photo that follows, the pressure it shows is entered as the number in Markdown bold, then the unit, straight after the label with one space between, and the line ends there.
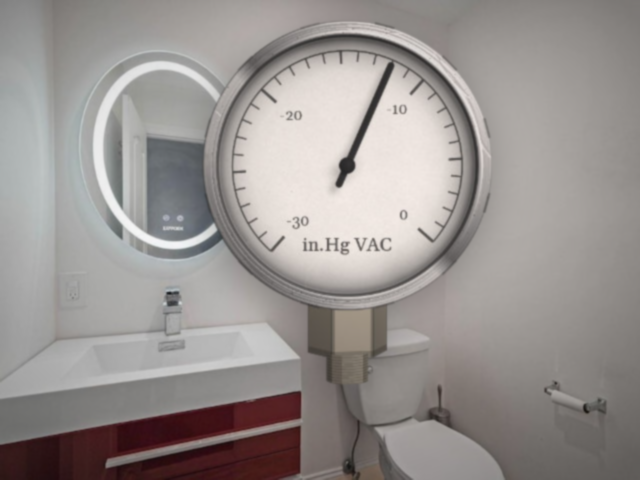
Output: **-12** inHg
